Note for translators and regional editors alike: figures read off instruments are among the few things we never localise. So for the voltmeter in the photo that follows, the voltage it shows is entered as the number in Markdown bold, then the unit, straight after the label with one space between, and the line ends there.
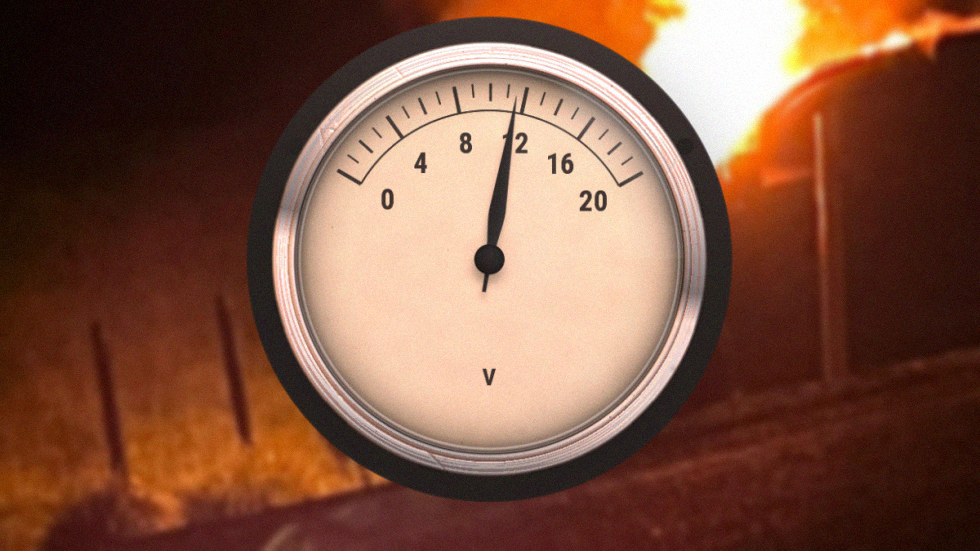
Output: **11.5** V
